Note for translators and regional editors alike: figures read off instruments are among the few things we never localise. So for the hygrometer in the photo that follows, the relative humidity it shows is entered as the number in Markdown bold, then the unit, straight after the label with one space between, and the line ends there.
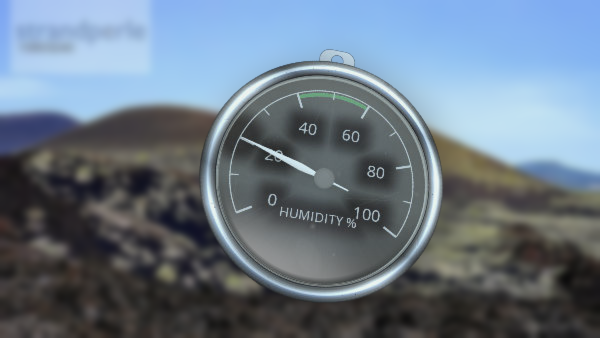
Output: **20** %
